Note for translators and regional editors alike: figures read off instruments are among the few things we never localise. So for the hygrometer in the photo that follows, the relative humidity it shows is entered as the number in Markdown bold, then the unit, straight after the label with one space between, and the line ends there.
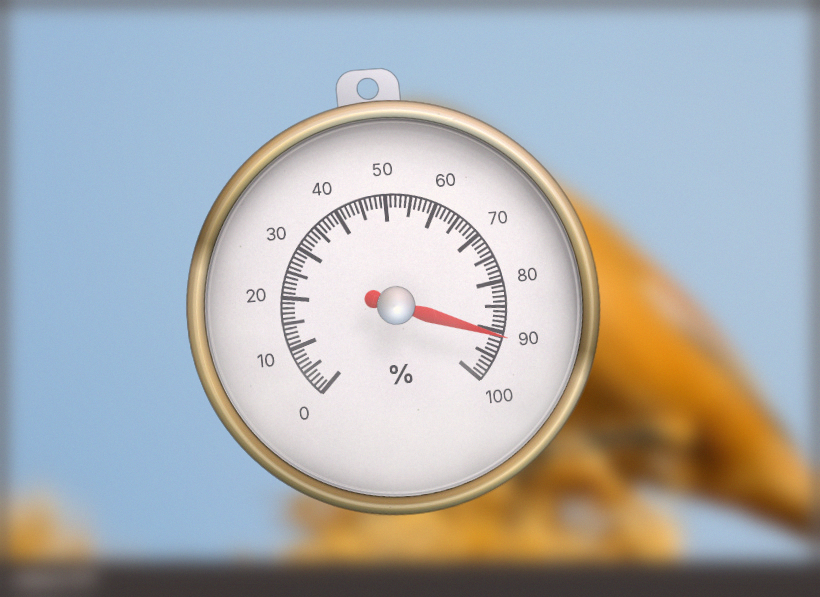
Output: **91** %
